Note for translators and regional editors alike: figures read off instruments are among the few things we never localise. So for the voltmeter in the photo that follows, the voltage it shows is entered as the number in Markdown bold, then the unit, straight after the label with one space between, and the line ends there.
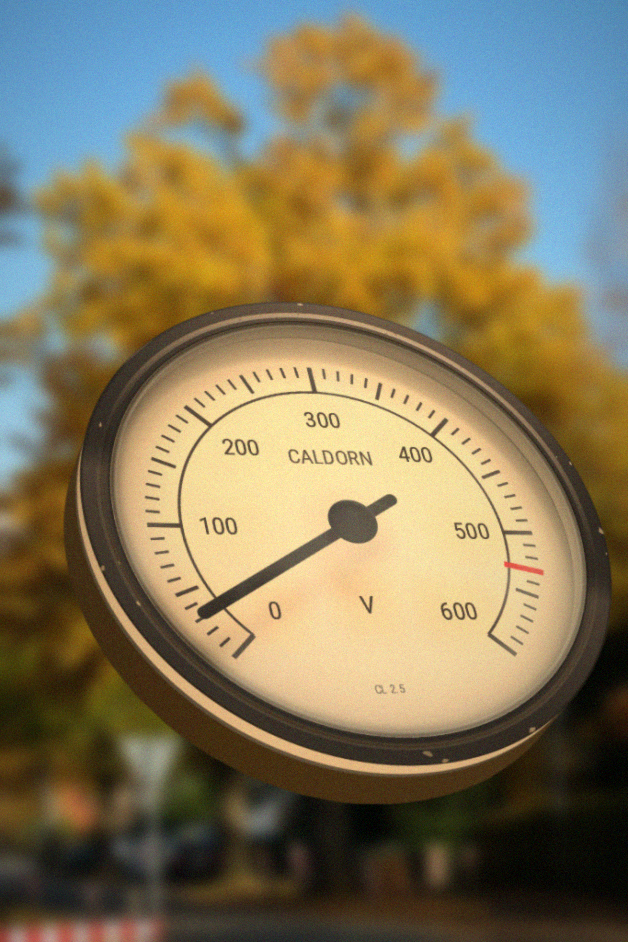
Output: **30** V
